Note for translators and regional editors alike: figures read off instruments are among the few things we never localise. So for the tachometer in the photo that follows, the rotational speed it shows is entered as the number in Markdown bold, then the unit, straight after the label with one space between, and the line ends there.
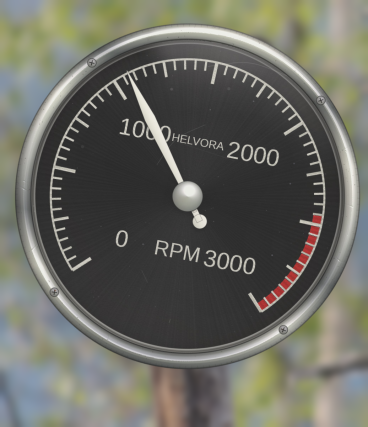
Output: **1075** rpm
